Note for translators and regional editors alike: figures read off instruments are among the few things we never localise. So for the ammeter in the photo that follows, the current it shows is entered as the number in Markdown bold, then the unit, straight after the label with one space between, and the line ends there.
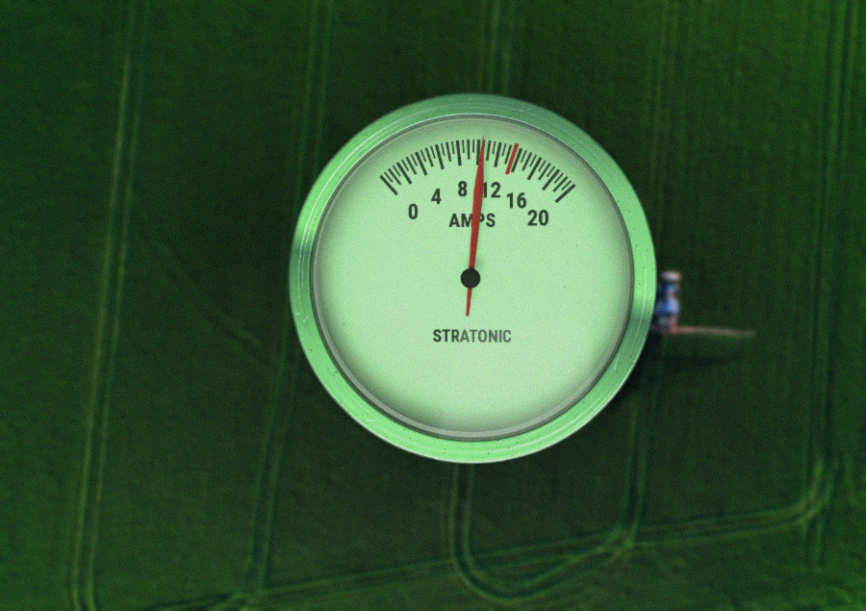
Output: **10.5** A
